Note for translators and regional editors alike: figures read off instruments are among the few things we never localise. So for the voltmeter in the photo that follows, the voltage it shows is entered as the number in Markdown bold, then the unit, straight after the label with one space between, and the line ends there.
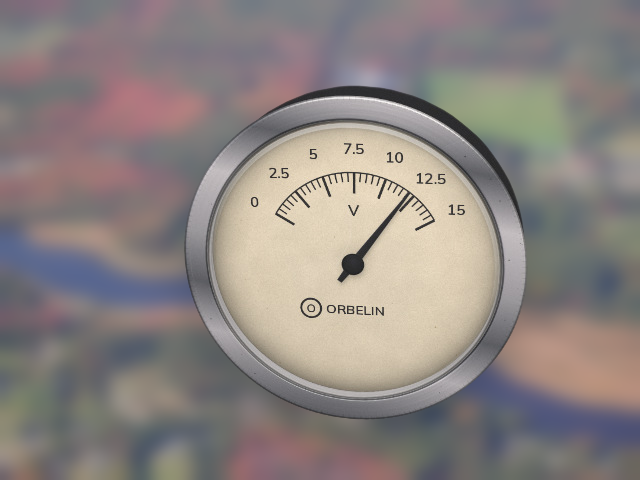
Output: **12** V
